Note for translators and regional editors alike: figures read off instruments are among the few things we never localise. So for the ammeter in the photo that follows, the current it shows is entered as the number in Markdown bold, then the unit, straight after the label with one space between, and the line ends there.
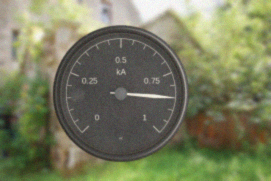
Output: **0.85** kA
